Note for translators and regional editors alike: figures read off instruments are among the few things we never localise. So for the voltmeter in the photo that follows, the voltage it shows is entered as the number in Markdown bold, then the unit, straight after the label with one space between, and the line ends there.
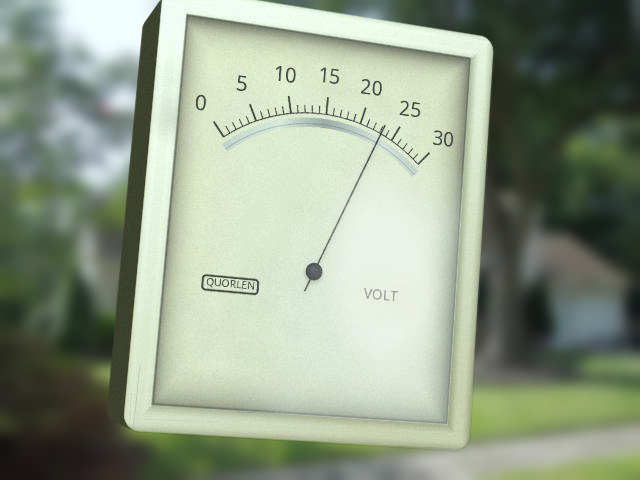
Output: **23** V
